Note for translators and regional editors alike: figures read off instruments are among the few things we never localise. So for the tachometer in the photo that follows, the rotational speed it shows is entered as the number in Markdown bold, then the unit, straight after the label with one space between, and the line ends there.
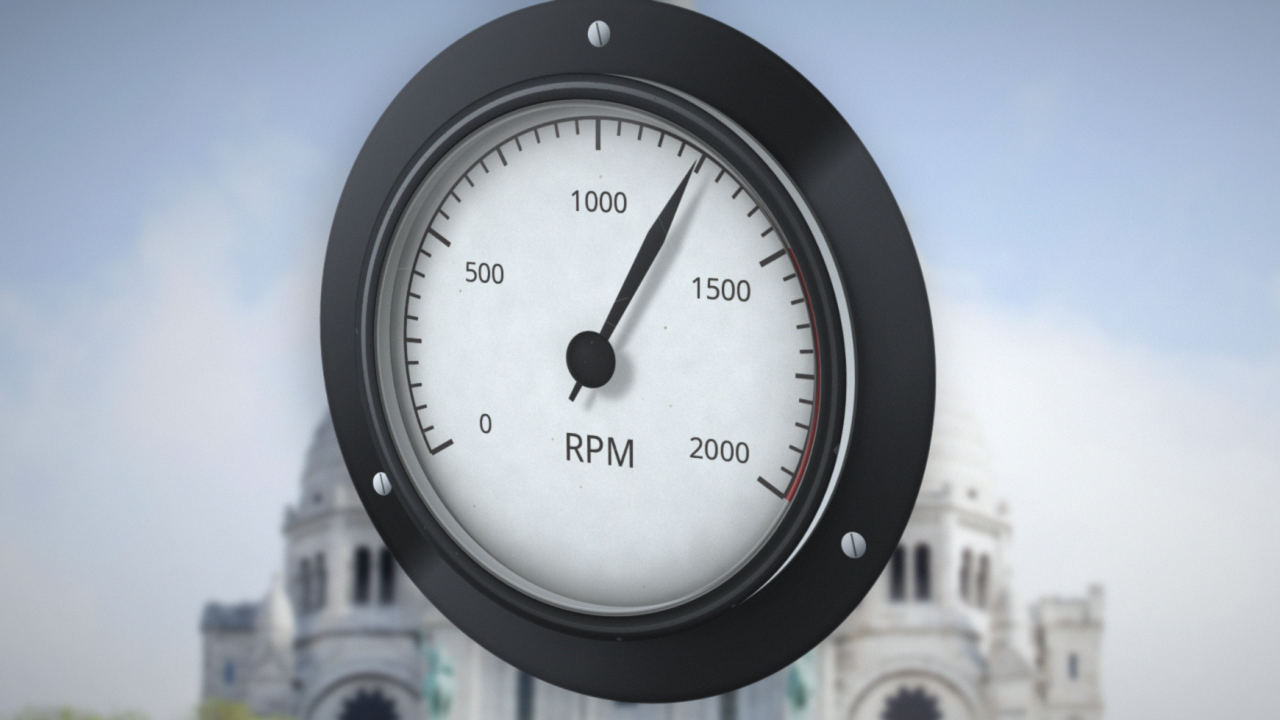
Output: **1250** rpm
